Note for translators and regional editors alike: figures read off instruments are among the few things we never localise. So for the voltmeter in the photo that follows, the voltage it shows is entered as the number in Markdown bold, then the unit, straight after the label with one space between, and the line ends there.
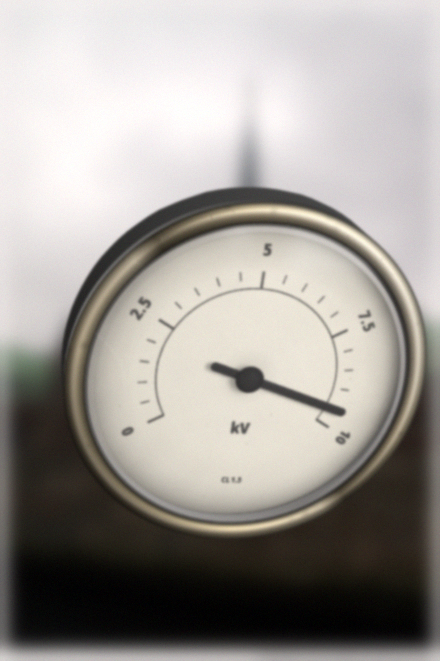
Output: **9.5** kV
